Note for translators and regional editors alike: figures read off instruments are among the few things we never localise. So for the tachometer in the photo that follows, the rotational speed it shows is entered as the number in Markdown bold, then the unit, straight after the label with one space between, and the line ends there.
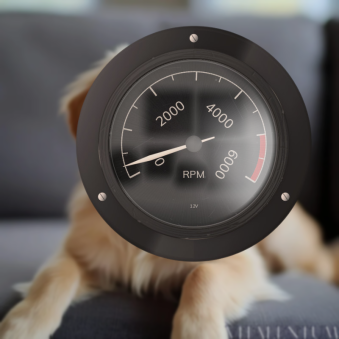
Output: **250** rpm
